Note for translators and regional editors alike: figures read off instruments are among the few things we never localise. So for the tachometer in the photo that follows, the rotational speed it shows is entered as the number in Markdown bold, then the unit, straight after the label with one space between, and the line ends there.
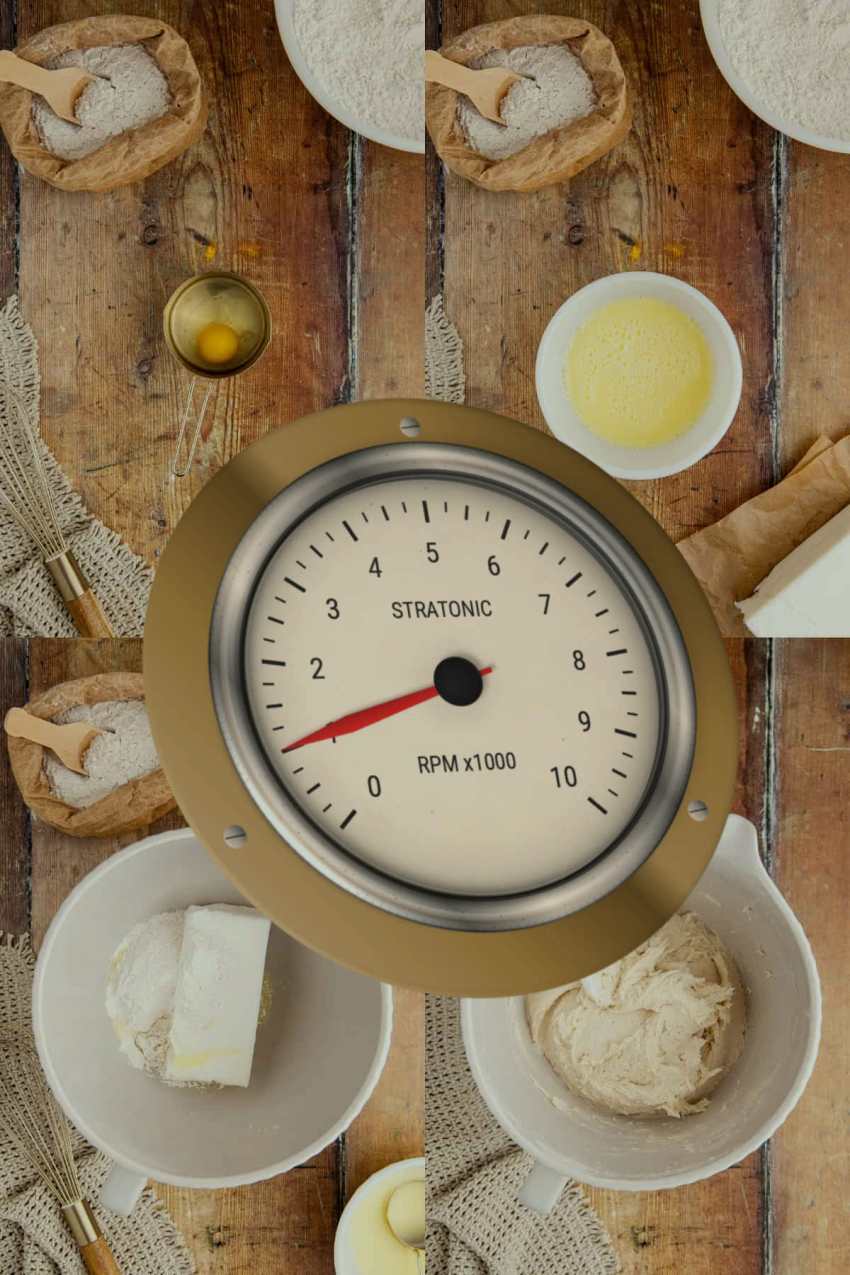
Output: **1000** rpm
